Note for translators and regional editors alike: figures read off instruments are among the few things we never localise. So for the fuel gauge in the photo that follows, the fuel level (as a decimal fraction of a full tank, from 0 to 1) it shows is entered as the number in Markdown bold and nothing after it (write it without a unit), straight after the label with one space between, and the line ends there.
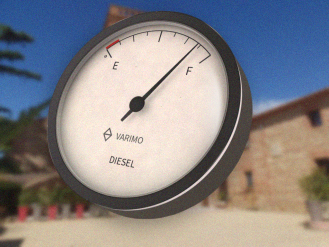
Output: **0.875**
